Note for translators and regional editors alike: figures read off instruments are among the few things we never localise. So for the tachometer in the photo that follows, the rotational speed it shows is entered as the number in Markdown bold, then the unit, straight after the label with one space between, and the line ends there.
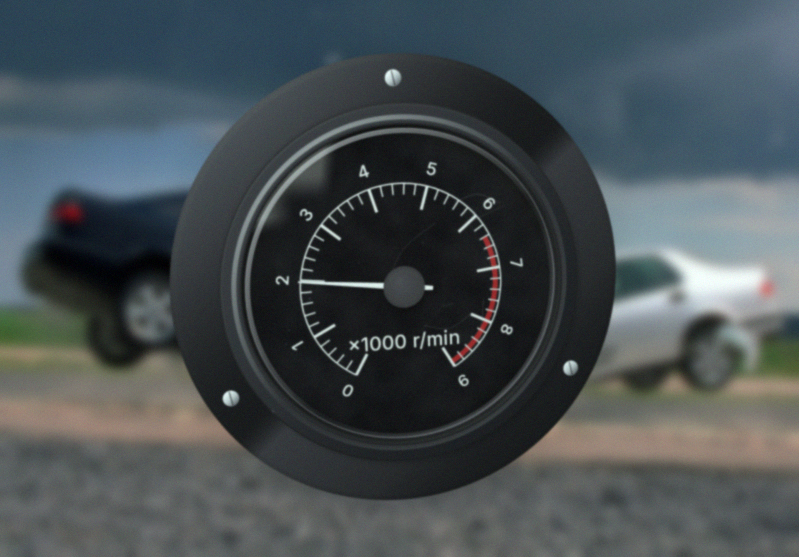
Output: **2000** rpm
